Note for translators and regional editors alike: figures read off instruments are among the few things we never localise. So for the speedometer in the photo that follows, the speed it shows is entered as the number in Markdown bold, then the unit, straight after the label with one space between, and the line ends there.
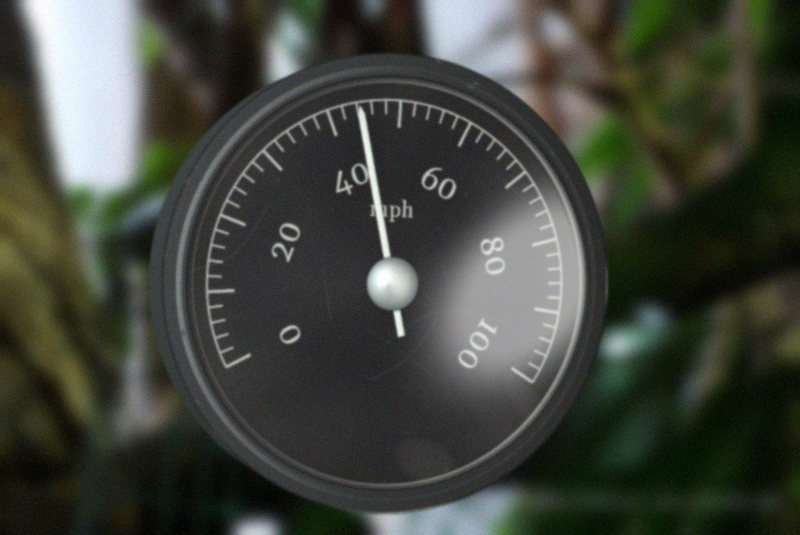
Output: **44** mph
